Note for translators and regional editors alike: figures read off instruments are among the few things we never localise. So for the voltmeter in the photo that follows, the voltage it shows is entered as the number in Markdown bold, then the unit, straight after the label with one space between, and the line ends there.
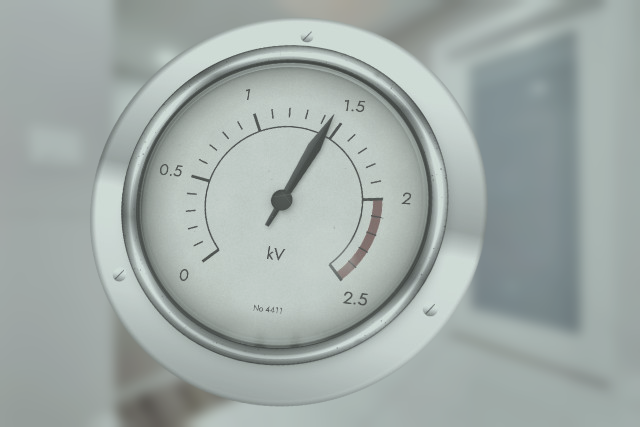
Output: **1.45** kV
